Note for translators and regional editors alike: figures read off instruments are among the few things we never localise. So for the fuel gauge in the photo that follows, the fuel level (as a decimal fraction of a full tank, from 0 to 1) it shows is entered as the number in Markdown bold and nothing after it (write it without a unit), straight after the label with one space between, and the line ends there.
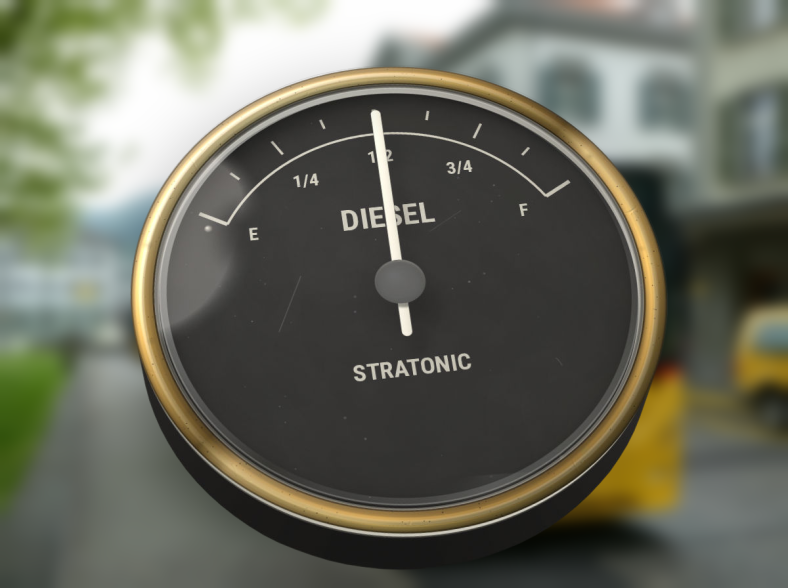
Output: **0.5**
